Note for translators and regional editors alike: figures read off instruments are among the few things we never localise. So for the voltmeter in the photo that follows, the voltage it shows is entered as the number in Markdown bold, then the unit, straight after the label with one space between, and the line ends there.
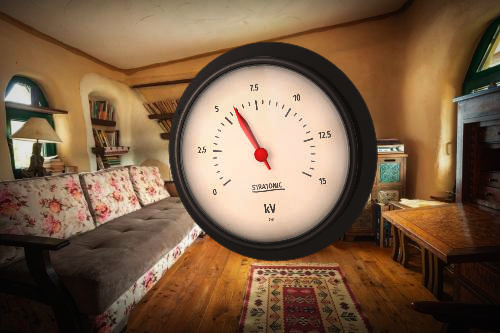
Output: **6** kV
